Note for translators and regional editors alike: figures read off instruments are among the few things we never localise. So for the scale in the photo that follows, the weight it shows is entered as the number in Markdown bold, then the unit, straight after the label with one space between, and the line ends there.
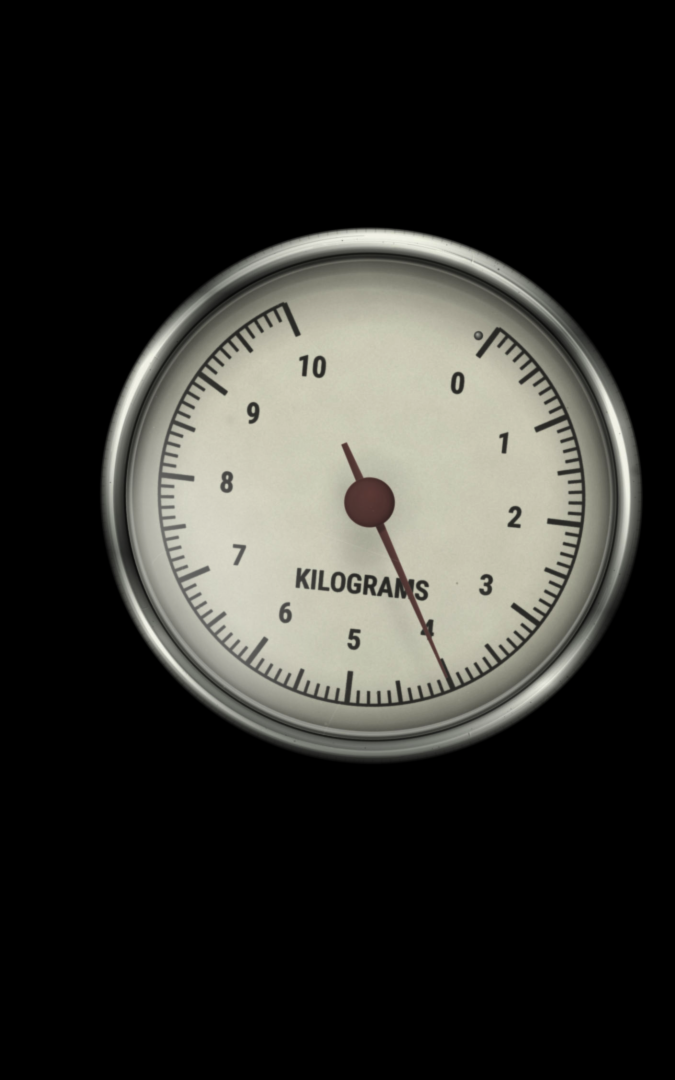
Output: **4** kg
